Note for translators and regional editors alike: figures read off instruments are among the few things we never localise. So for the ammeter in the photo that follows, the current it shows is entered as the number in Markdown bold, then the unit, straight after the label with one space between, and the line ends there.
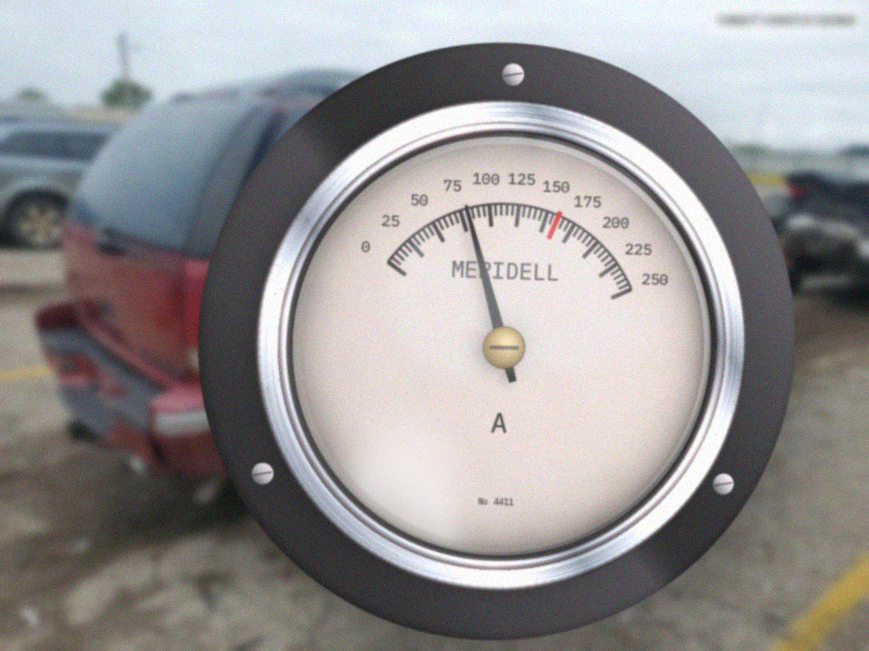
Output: **80** A
